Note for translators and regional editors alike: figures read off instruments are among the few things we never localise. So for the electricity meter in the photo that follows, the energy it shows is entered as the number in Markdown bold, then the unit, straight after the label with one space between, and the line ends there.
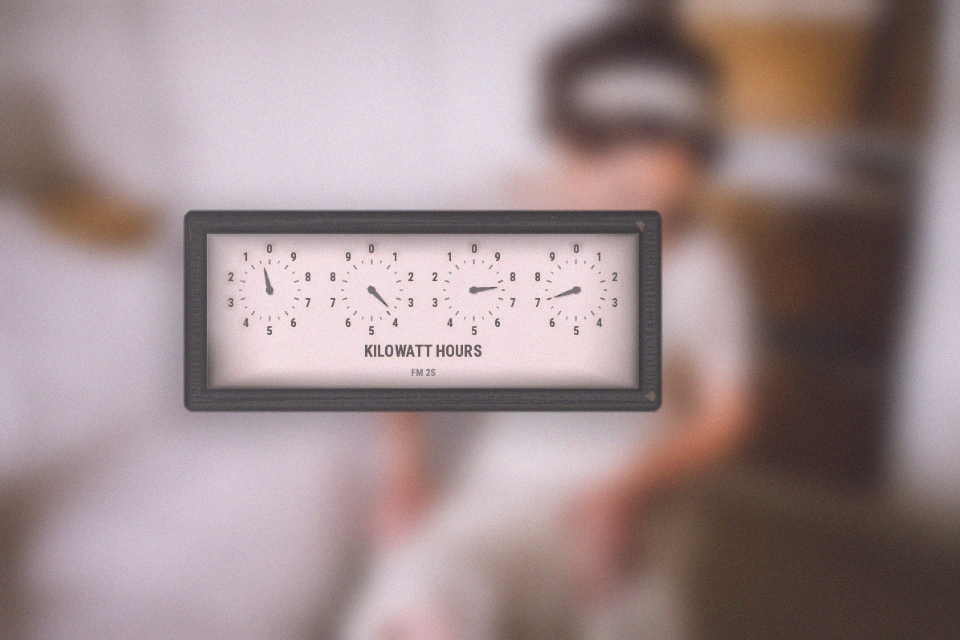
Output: **377** kWh
